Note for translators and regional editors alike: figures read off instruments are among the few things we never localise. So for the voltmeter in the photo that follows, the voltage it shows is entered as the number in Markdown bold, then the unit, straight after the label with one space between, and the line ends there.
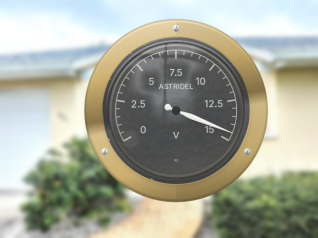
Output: **14.5** V
